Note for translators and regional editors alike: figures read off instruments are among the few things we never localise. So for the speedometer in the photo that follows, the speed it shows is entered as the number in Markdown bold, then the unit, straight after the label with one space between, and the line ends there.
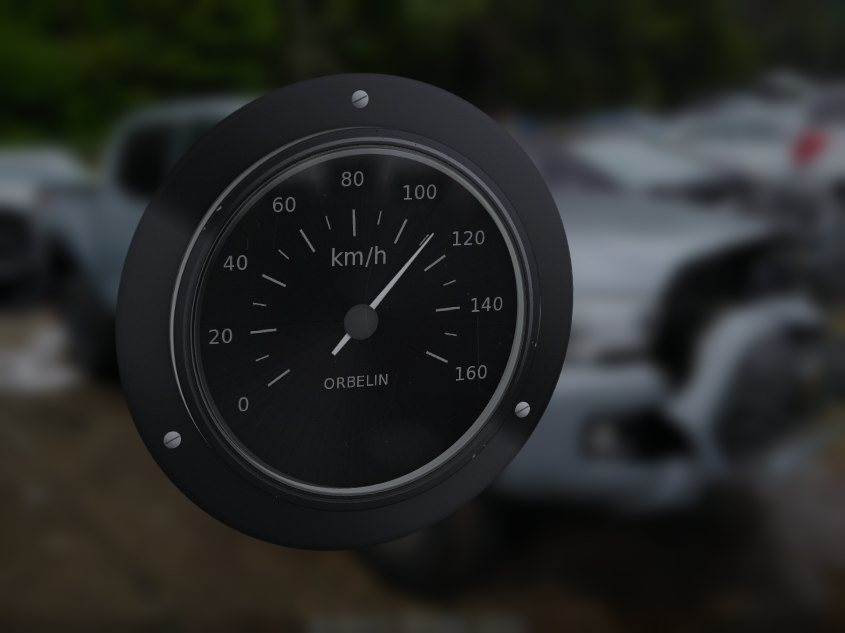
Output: **110** km/h
